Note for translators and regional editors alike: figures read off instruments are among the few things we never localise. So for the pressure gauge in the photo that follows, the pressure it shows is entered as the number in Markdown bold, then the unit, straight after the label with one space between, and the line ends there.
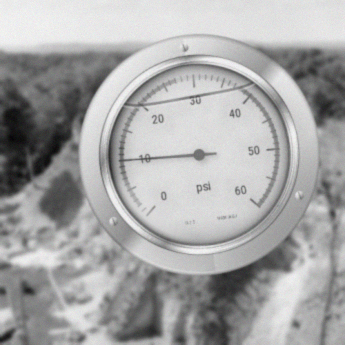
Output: **10** psi
